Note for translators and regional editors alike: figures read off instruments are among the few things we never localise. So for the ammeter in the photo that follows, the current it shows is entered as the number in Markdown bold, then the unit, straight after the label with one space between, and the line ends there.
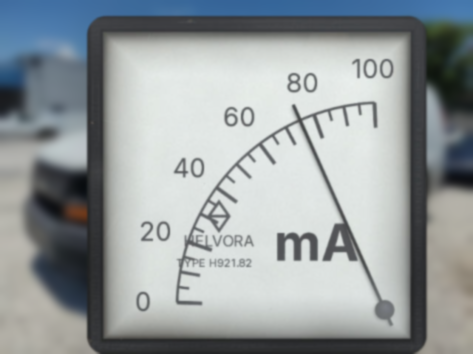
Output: **75** mA
